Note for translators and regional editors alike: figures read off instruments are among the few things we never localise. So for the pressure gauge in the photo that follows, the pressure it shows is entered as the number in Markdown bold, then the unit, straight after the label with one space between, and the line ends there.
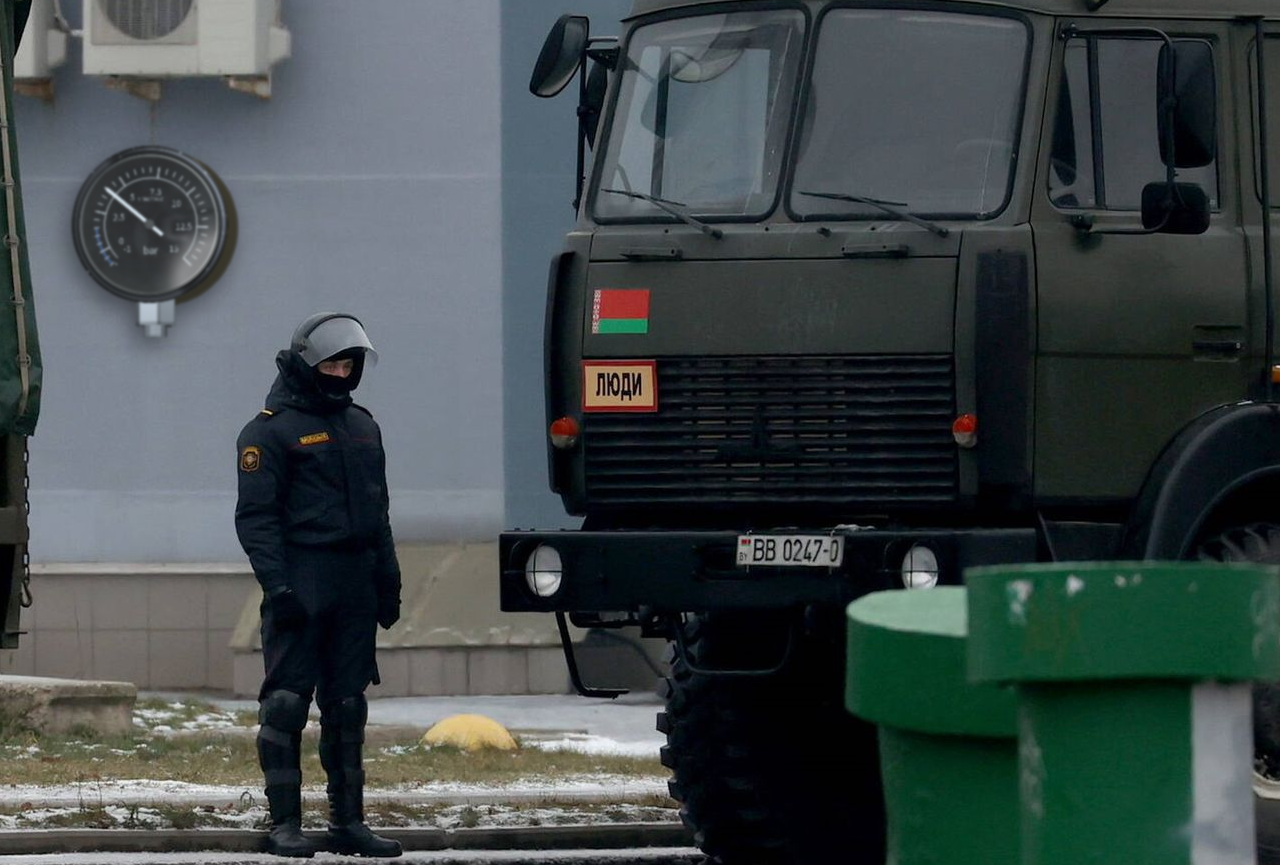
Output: **4** bar
